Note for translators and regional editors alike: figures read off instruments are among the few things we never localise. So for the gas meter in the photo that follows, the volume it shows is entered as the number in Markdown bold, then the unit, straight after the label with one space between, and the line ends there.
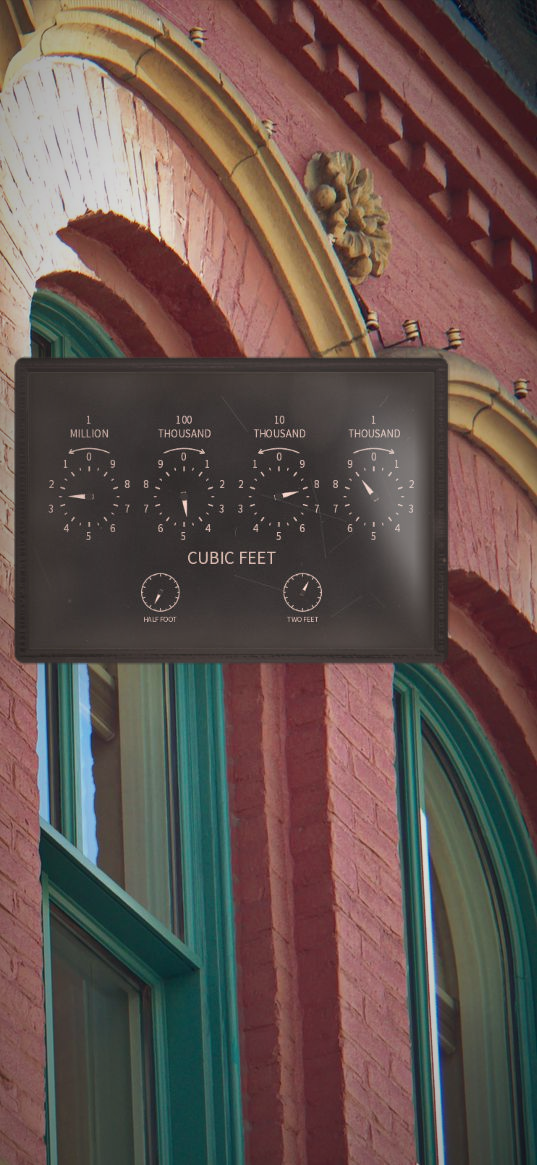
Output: **247900** ft³
